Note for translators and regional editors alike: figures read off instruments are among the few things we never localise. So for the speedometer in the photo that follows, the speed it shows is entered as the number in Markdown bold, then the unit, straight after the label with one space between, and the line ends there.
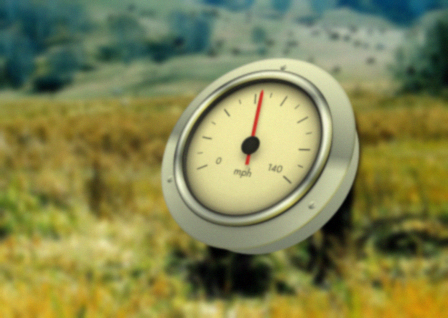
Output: **65** mph
